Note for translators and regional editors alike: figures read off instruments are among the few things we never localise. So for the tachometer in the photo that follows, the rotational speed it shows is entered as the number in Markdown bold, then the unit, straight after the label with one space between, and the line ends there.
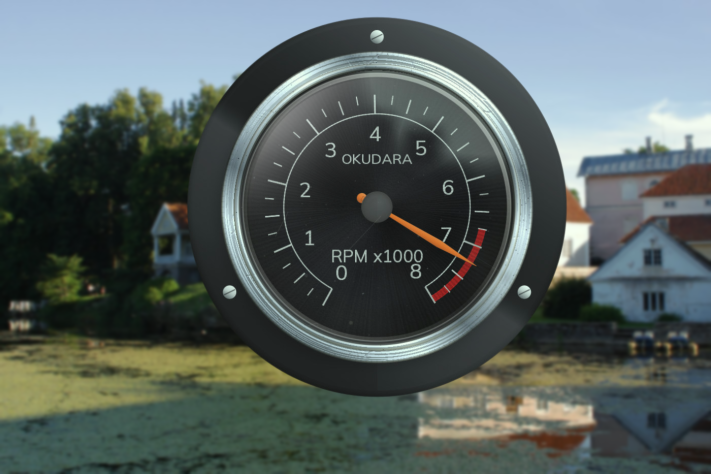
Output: **7250** rpm
